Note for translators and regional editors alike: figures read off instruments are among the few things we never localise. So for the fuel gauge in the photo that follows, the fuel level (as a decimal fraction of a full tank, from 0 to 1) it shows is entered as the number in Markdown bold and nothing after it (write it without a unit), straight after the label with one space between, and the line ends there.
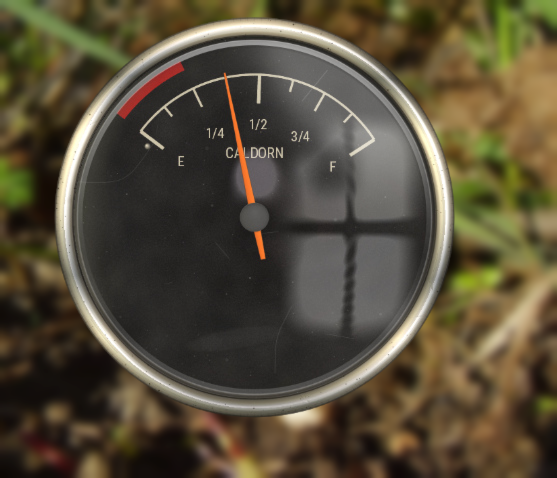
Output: **0.375**
